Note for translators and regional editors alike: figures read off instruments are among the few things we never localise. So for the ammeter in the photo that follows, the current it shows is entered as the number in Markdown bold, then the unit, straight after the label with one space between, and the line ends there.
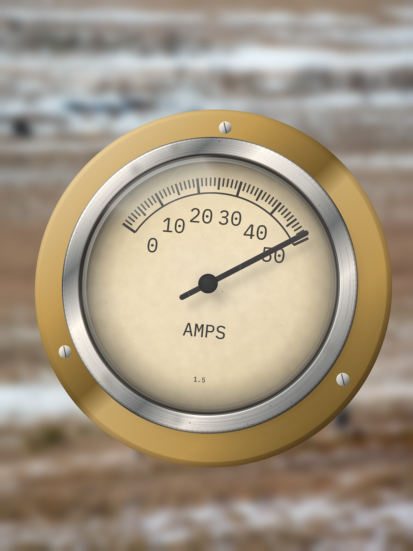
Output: **49** A
